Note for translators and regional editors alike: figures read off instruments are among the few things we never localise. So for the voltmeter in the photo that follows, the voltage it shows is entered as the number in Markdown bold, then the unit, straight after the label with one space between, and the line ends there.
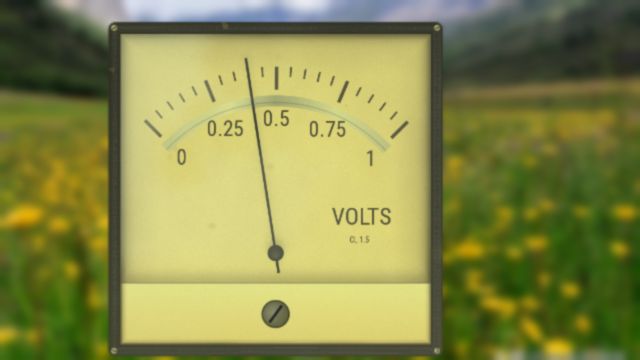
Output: **0.4** V
